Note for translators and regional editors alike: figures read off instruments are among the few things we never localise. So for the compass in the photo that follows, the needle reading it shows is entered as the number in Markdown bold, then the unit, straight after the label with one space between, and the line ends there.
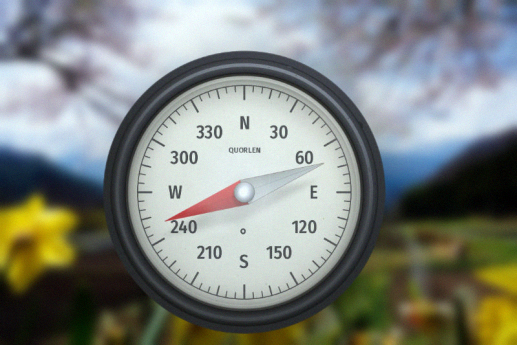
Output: **250** °
